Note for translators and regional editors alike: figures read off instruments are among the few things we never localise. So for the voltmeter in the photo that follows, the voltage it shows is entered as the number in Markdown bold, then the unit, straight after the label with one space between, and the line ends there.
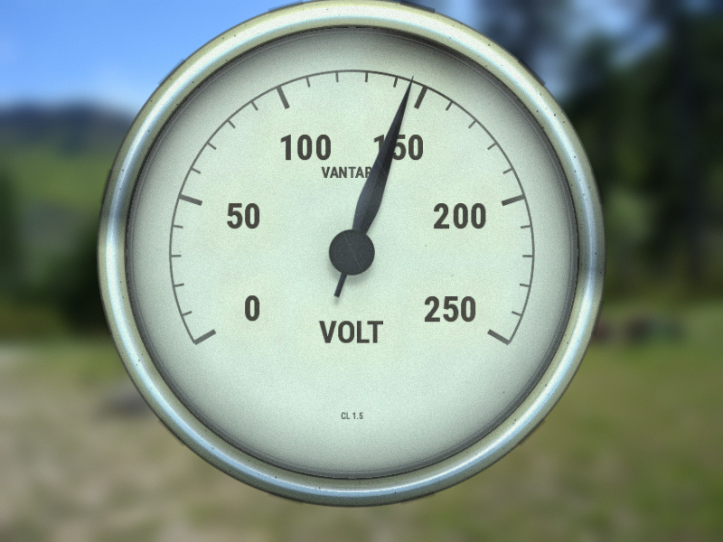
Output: **145** V
